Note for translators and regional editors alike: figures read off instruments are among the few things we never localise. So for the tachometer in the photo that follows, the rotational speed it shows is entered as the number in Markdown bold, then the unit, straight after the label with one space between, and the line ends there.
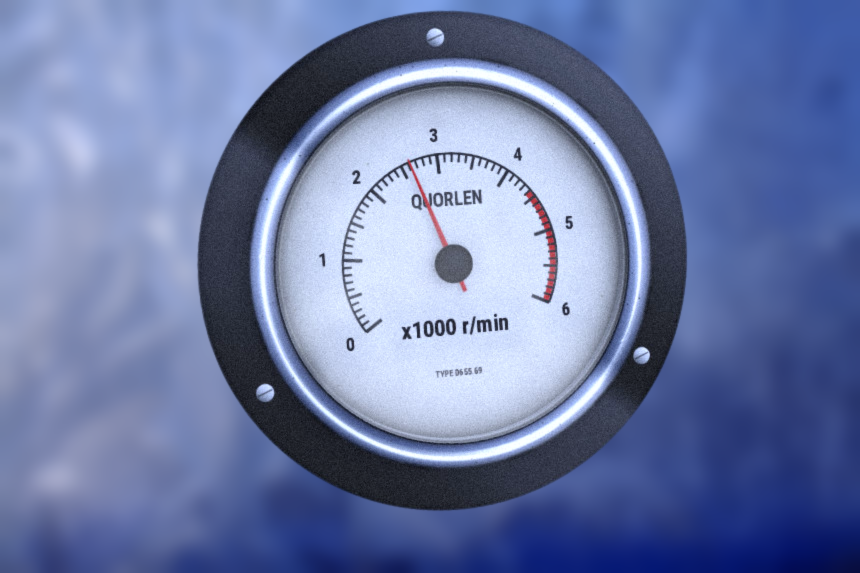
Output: **2600** rpm
